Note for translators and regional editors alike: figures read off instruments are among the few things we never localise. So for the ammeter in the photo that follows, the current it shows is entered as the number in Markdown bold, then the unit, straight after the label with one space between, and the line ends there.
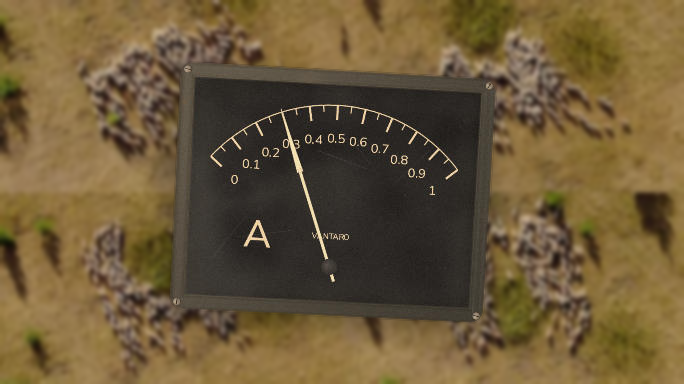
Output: **0.3** A
